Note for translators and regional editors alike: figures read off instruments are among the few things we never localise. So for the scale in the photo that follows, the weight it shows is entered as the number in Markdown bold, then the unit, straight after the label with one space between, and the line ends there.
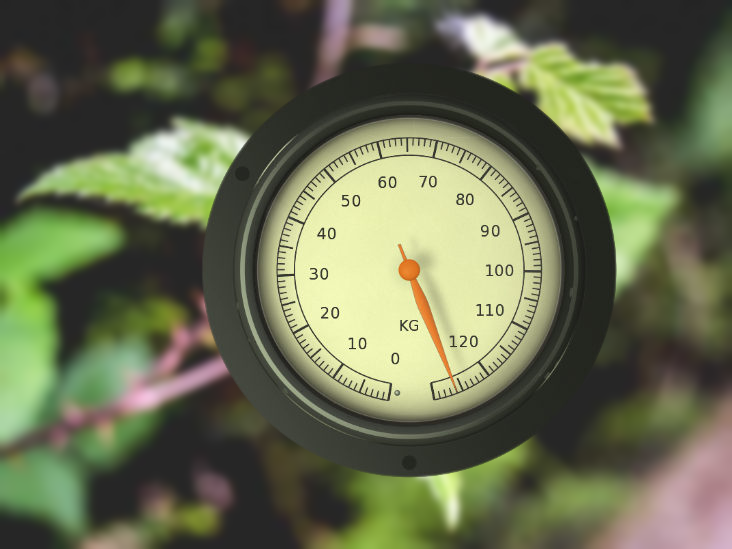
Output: **126** kg
